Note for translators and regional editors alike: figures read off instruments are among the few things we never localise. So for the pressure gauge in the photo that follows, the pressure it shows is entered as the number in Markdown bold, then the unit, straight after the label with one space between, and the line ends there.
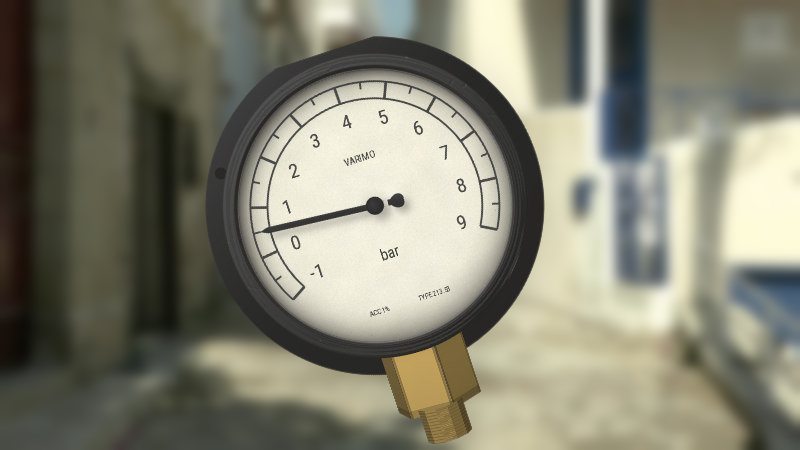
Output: **0.5** bar
